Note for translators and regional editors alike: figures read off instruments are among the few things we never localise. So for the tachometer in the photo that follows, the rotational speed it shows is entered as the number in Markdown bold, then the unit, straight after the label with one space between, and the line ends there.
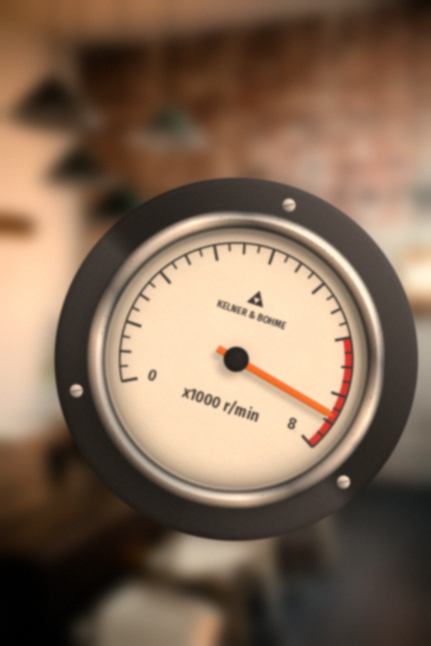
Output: **7375** rpm
